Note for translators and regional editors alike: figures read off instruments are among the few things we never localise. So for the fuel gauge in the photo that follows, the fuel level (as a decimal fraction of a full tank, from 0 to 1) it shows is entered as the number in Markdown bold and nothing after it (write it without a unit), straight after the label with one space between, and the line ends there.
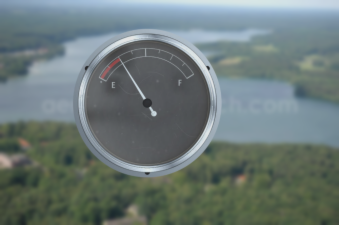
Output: **0.25**
